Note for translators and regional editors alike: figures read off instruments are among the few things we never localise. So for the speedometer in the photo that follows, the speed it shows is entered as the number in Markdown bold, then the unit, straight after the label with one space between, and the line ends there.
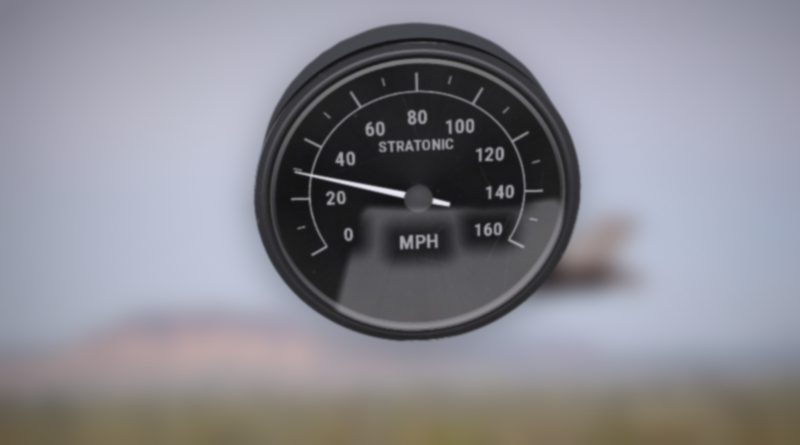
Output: **30** mph
